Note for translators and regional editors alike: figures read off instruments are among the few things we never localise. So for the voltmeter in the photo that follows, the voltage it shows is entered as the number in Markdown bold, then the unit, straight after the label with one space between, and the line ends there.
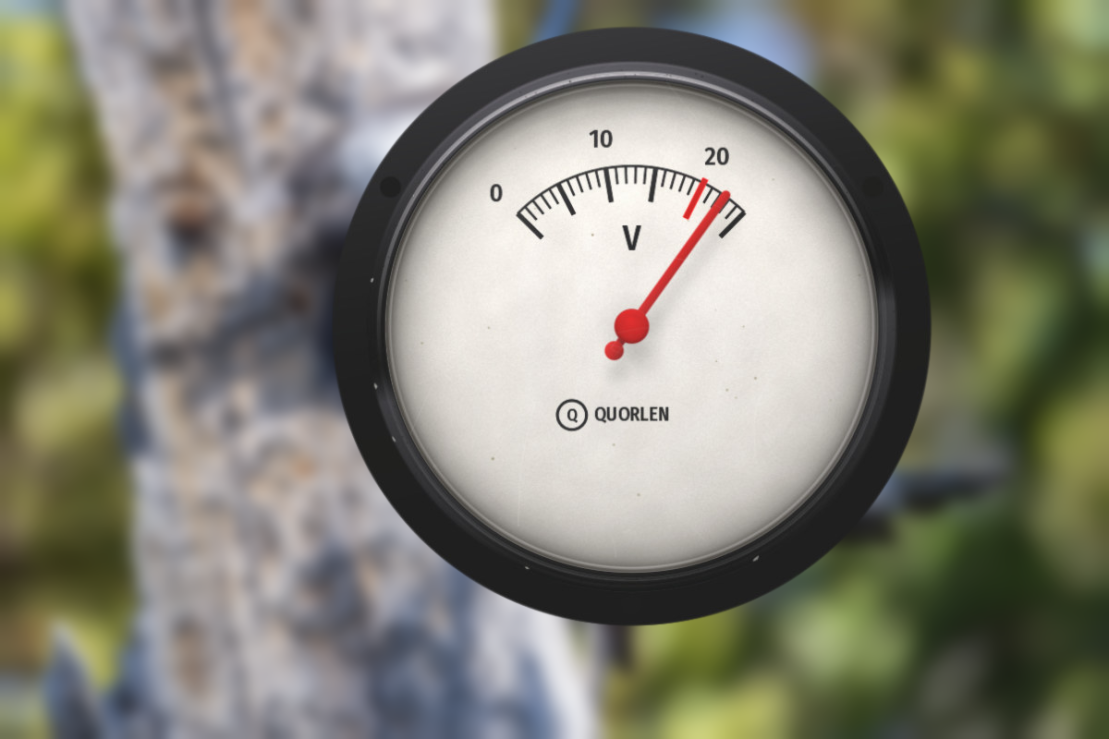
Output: **22.5** V
